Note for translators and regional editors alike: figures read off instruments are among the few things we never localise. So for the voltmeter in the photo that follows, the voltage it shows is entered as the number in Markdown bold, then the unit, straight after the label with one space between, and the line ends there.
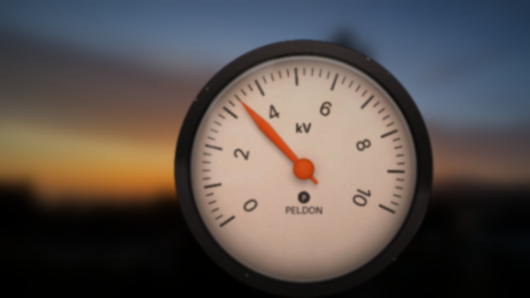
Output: **3.4** kV
